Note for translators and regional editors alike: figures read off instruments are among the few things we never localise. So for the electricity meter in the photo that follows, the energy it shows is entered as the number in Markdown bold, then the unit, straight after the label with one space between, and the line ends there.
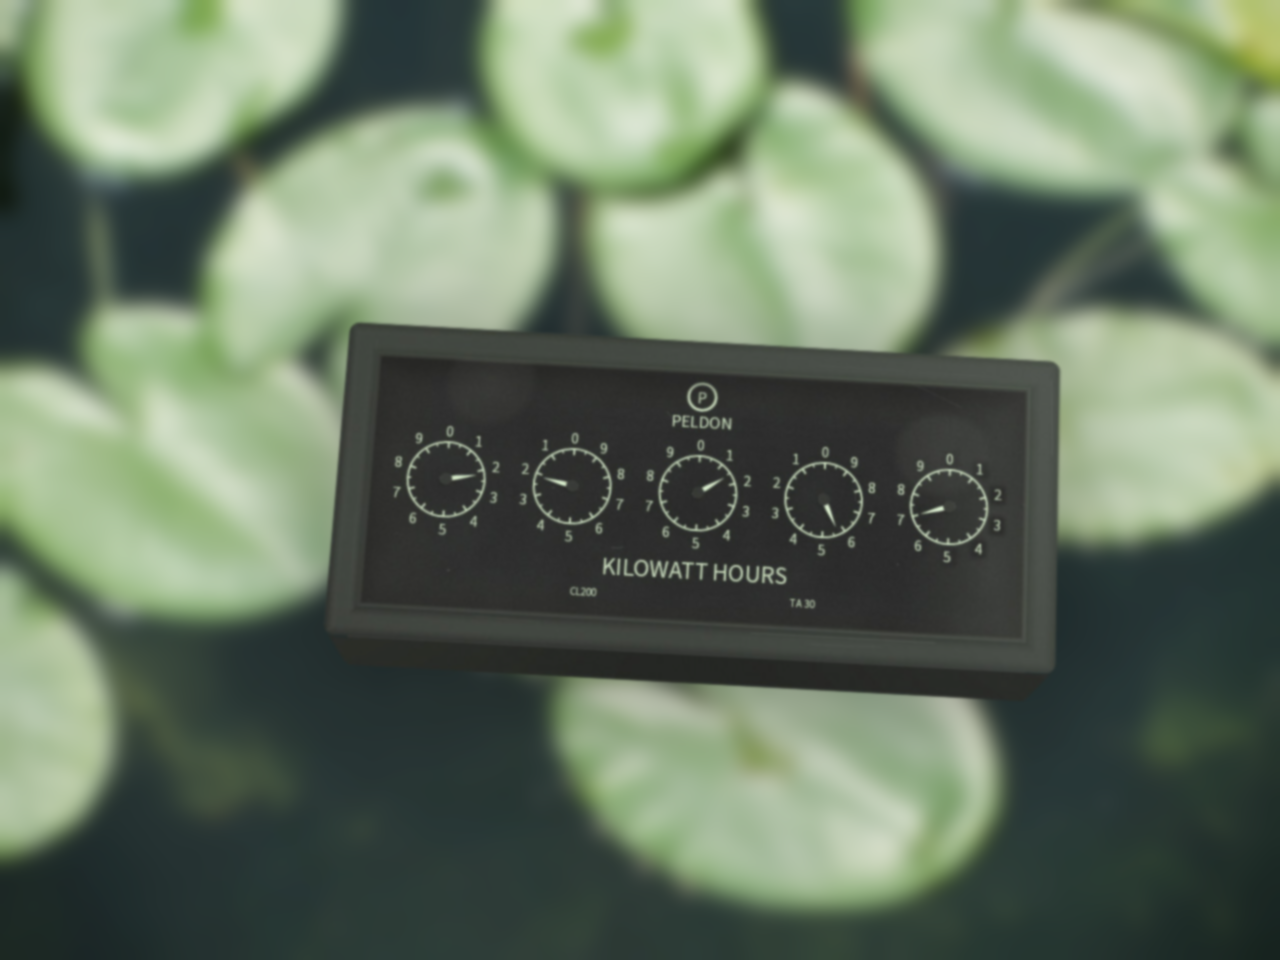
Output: **22157** kWh
